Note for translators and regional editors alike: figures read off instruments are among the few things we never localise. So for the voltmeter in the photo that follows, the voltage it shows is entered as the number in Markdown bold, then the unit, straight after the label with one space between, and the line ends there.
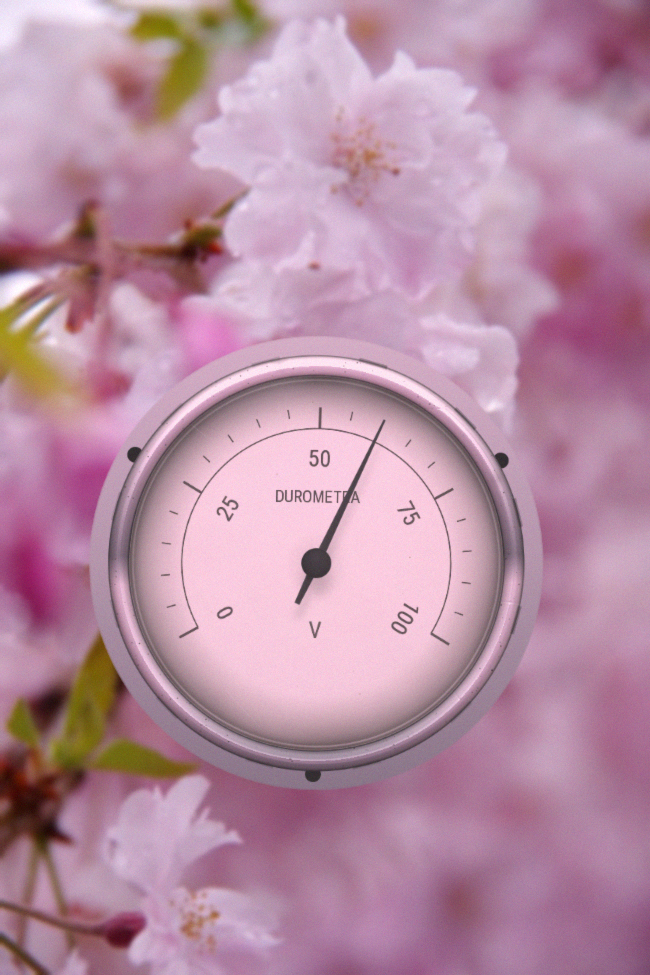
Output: **60** V
